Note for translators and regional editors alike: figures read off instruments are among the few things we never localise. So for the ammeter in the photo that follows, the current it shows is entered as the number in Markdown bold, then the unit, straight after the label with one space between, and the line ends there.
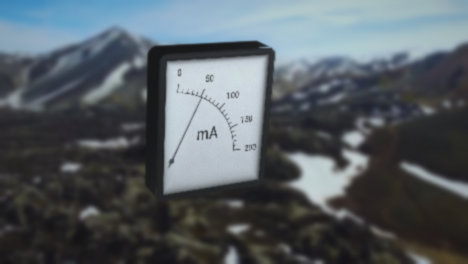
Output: **50** mA
